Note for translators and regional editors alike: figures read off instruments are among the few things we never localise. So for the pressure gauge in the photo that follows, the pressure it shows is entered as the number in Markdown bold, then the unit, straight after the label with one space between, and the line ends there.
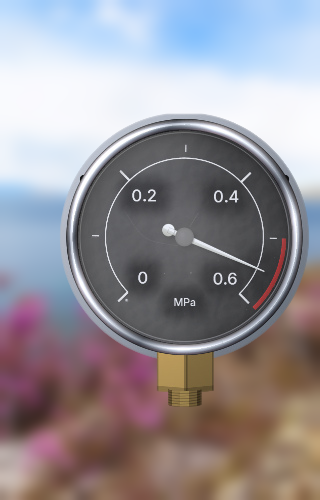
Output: **0.55** MPa
